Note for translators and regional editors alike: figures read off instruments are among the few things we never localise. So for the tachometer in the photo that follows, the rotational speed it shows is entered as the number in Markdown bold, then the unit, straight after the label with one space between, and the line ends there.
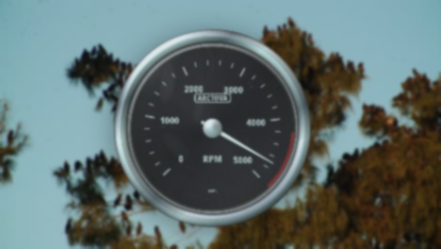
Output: **4700** rpm
